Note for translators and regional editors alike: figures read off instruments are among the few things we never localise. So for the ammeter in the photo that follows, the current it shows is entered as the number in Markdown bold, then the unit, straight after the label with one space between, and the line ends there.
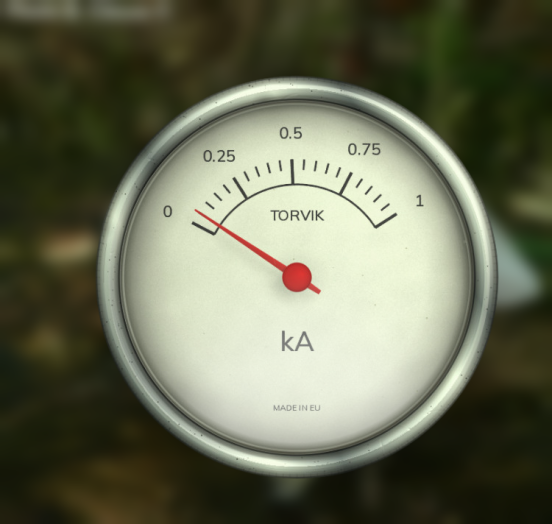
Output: **0.05** kA
